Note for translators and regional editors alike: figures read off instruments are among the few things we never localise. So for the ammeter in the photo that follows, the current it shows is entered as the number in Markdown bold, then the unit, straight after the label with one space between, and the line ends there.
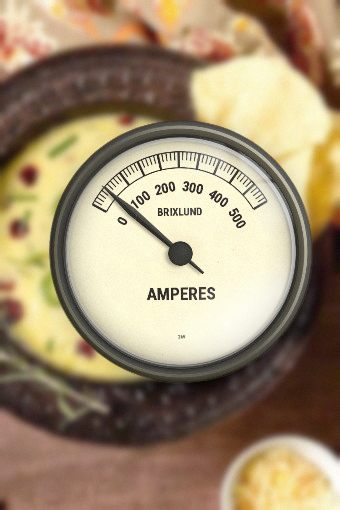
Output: **50** A
